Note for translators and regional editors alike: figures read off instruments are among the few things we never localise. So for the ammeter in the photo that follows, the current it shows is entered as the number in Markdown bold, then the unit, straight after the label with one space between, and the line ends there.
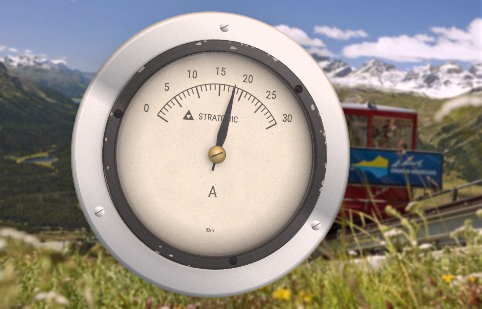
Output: **18** A
